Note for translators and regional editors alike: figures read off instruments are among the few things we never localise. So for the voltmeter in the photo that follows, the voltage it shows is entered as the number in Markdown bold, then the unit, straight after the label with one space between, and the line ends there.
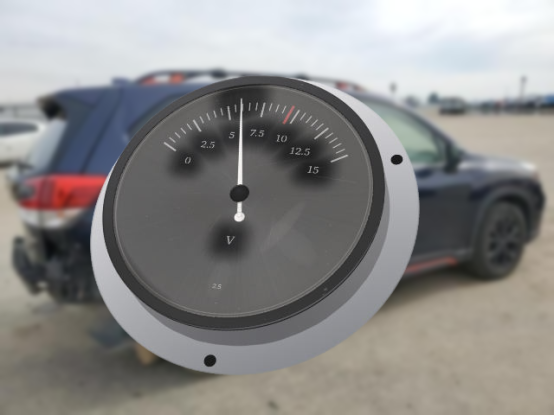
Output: **6** V
